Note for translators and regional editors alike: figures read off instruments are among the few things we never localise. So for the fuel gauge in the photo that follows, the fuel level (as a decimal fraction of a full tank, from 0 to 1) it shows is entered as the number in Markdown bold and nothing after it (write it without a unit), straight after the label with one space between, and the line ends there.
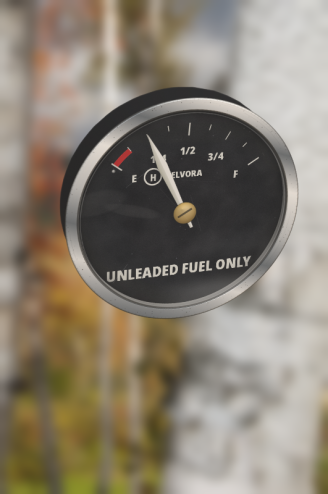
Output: **0.25**
